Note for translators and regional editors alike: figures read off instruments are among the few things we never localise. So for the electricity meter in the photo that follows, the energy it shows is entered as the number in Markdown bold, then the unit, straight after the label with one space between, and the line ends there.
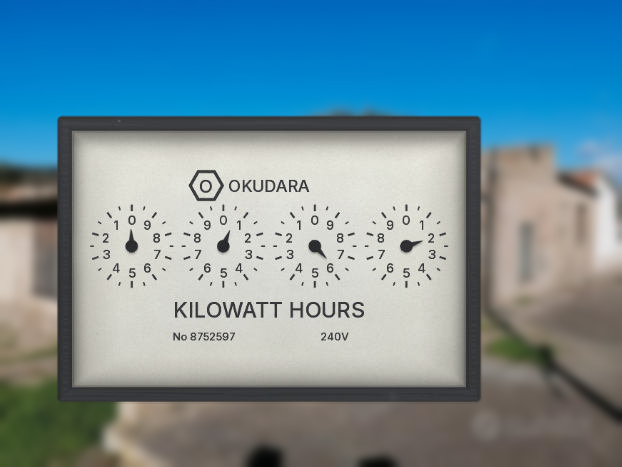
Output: **62** kWh
